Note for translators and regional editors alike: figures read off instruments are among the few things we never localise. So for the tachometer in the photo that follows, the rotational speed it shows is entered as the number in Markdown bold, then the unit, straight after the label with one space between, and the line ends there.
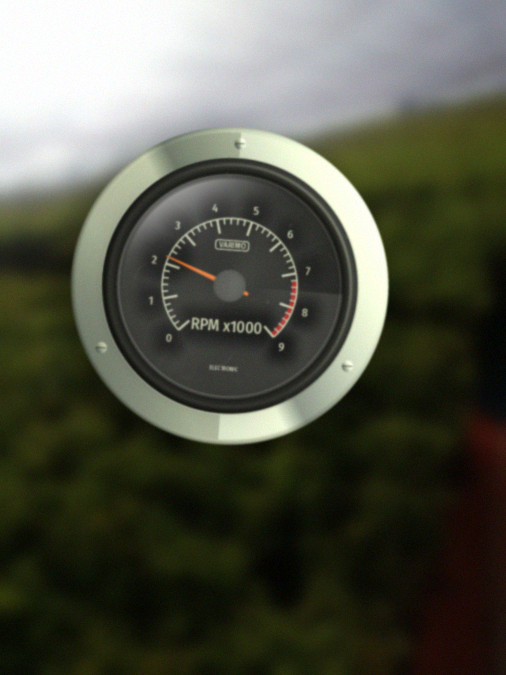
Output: **2200** rpm
